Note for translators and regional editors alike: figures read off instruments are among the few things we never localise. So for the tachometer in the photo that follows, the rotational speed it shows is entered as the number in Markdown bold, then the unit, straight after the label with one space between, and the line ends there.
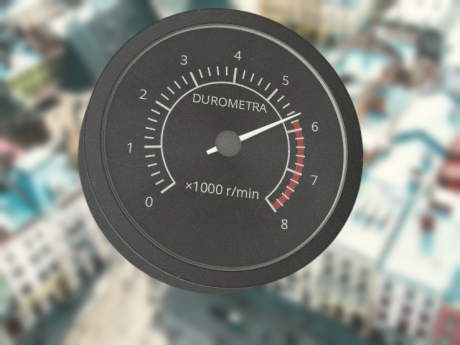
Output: **5700** rpm
